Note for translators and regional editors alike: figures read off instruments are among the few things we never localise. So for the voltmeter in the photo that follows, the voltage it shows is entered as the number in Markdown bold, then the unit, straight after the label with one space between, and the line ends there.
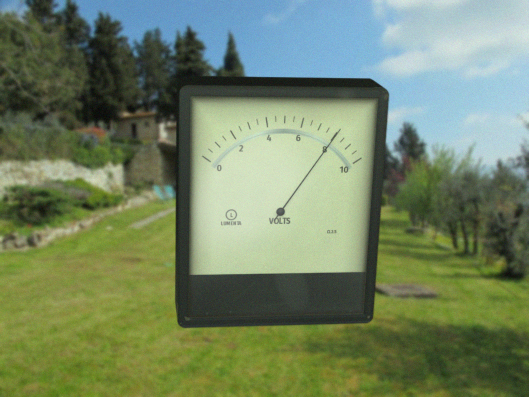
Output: **8** V
